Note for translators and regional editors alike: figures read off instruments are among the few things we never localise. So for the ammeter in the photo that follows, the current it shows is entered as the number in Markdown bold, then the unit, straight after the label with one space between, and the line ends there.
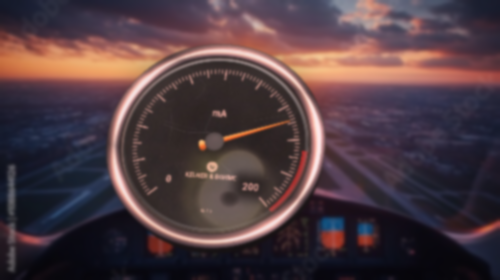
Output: **150** mA
